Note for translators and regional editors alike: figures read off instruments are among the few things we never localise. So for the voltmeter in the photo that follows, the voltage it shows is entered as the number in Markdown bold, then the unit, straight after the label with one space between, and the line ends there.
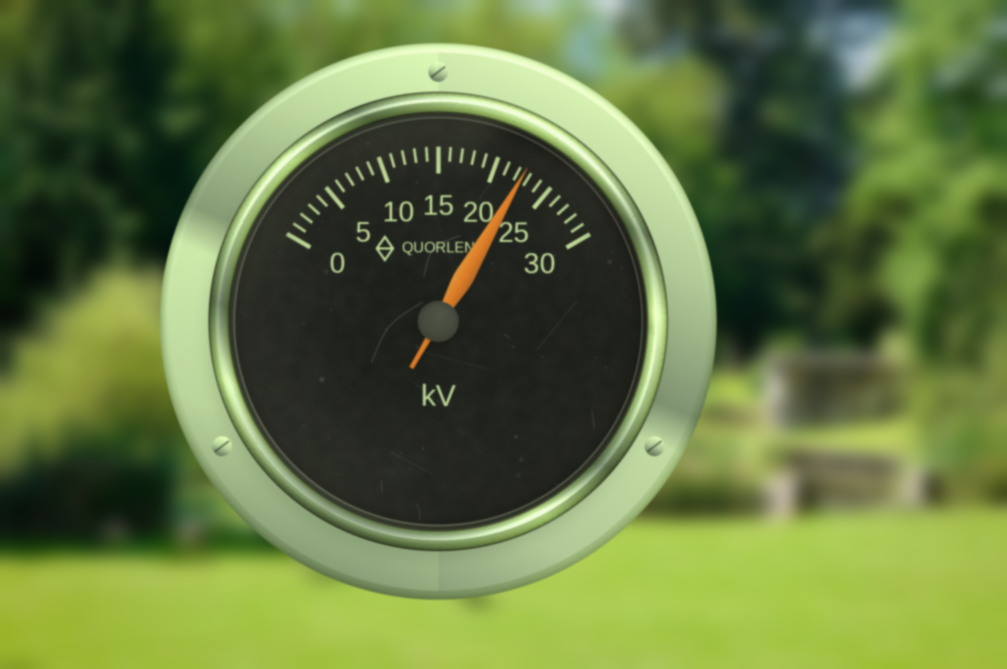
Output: **22.5** kV
